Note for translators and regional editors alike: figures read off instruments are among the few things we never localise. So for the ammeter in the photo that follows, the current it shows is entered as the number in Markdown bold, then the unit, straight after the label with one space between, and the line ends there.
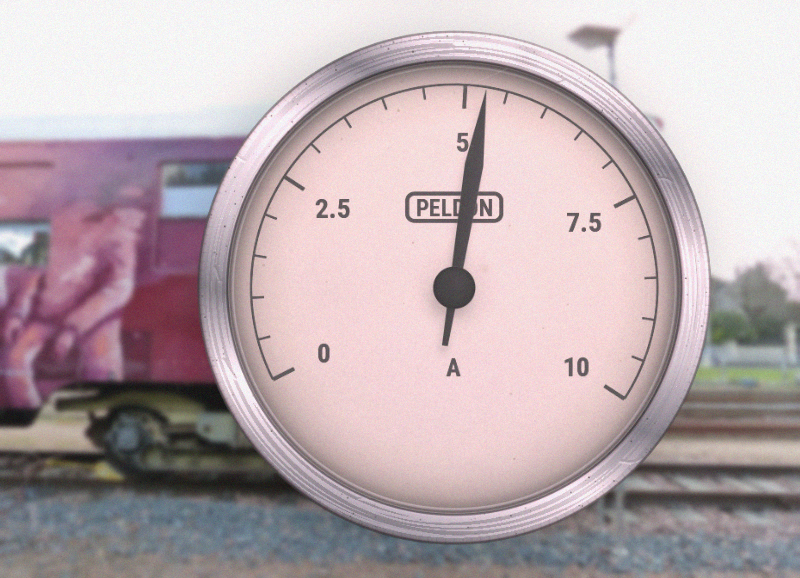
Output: **5.25** A
